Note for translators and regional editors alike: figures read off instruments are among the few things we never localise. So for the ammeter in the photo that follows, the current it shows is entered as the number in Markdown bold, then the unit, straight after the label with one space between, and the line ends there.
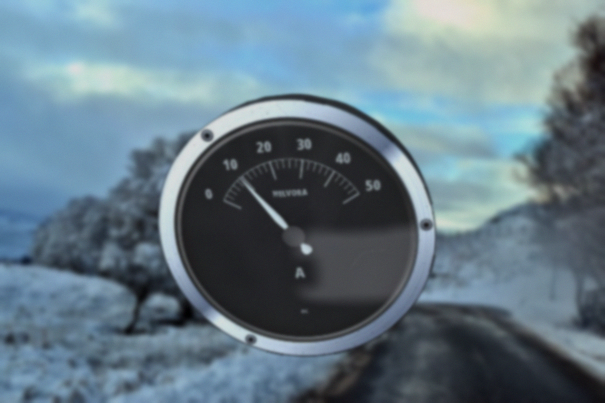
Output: **10** A
